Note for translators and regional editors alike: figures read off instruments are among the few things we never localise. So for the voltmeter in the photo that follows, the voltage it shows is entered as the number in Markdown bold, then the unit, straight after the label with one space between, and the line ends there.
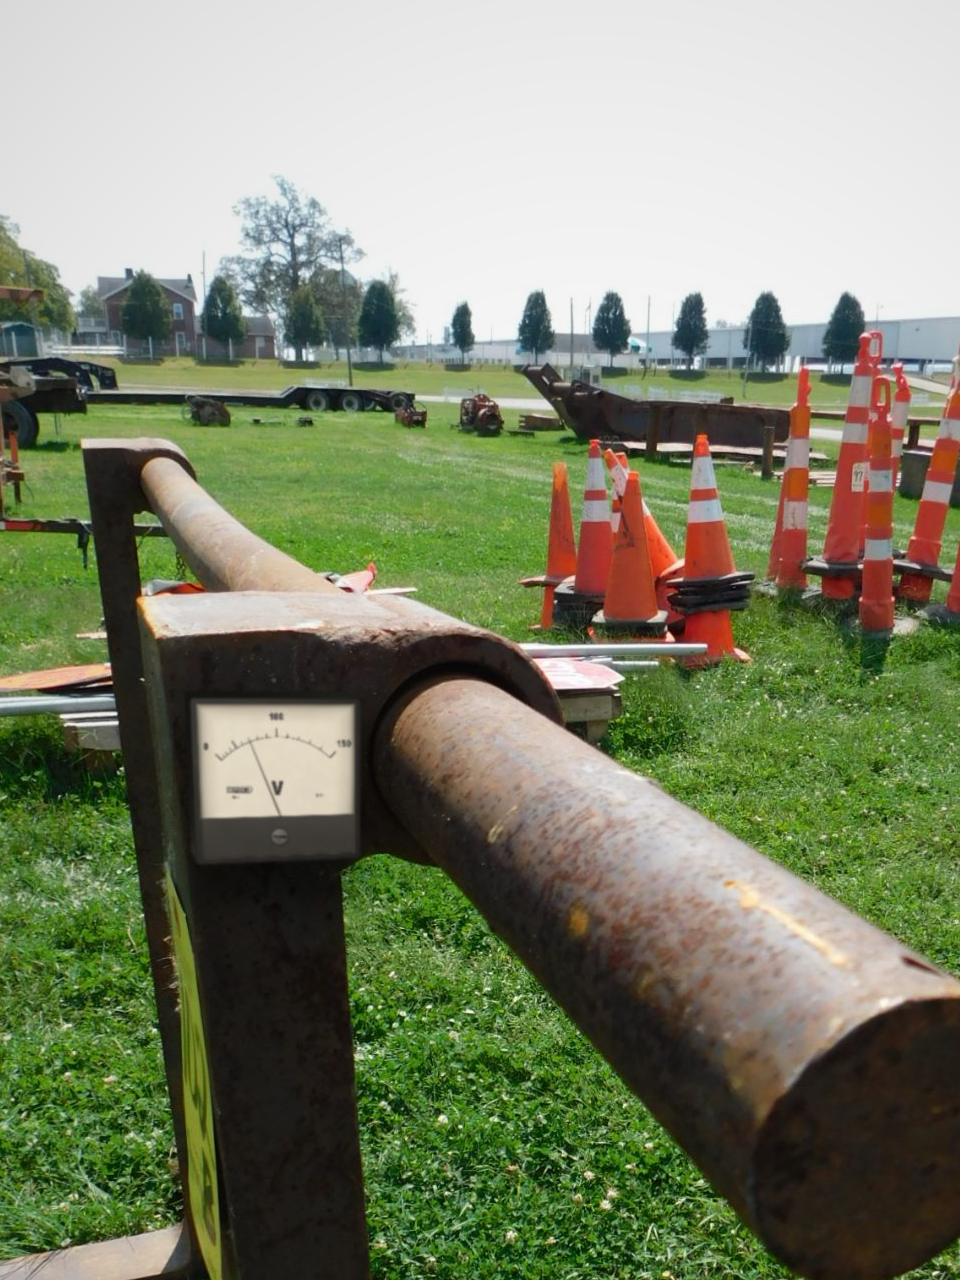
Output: **70** V
